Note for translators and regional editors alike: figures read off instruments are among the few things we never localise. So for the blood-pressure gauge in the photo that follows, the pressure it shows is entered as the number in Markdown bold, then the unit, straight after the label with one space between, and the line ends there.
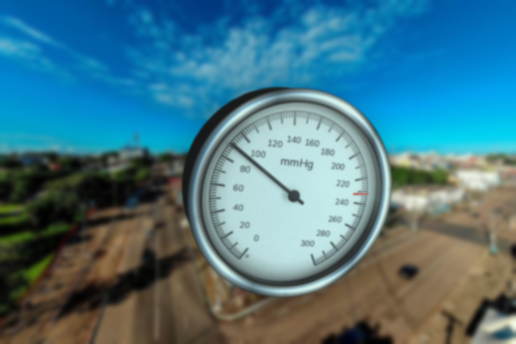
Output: **90** mmHg
